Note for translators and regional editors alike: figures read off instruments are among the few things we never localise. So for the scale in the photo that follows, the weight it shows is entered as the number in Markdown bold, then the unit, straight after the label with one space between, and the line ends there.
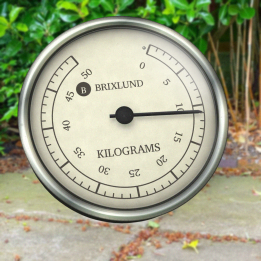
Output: **11** kg
